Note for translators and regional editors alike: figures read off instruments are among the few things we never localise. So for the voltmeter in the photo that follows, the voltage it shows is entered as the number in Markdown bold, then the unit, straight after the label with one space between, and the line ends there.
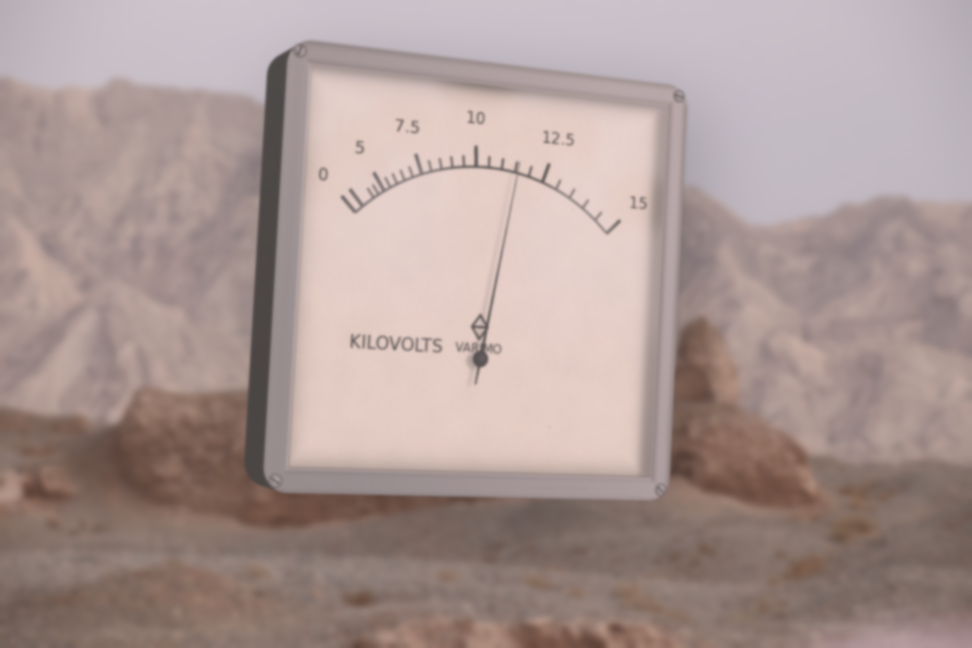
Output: **11.5** kV
